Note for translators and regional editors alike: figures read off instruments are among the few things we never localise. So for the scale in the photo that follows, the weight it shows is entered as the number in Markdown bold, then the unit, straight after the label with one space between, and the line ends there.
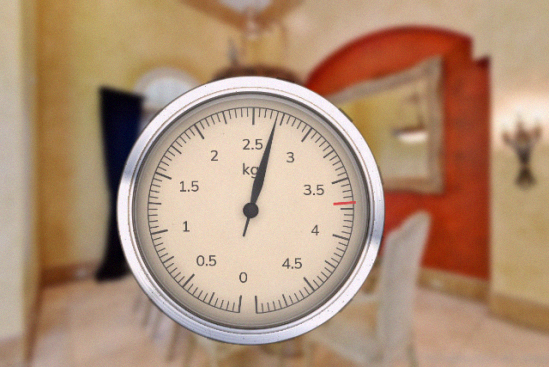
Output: **2.7** kg
